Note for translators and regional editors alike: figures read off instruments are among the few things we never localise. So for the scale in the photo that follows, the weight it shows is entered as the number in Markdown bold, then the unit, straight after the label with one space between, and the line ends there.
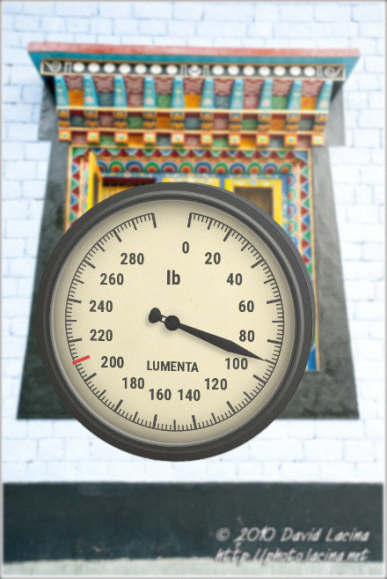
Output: **90** lb
